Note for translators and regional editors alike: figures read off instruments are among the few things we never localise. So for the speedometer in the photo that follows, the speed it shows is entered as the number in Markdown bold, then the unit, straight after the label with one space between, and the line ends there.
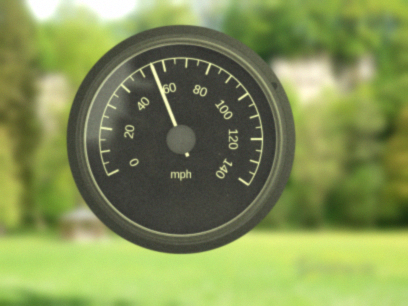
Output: **55** mph
